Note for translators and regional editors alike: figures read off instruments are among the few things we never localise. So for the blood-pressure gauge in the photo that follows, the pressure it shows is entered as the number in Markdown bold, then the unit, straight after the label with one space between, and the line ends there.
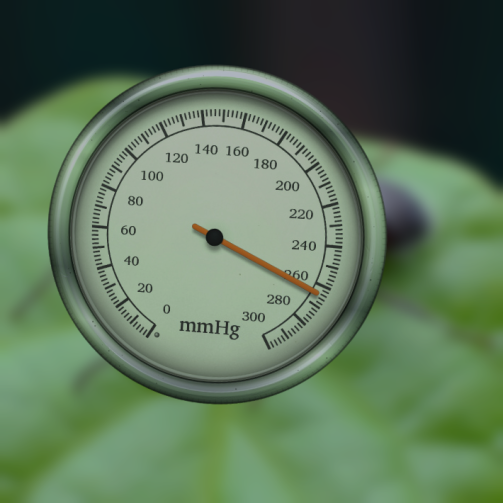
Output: **264** mmHg
